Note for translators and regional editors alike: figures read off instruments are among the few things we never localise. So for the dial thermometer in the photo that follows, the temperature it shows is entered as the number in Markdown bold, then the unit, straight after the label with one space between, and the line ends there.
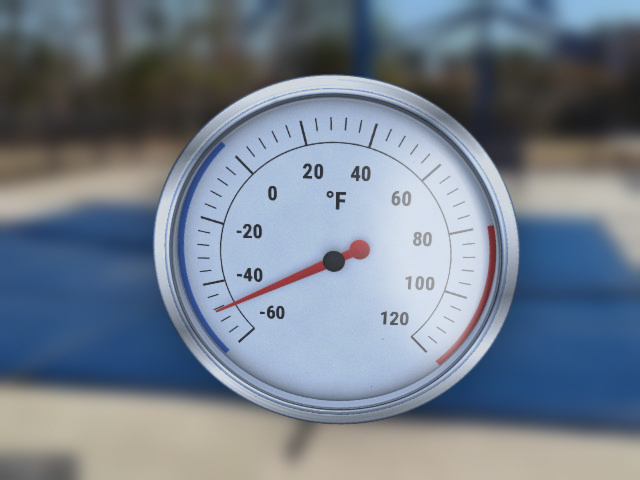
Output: **-48** °F
